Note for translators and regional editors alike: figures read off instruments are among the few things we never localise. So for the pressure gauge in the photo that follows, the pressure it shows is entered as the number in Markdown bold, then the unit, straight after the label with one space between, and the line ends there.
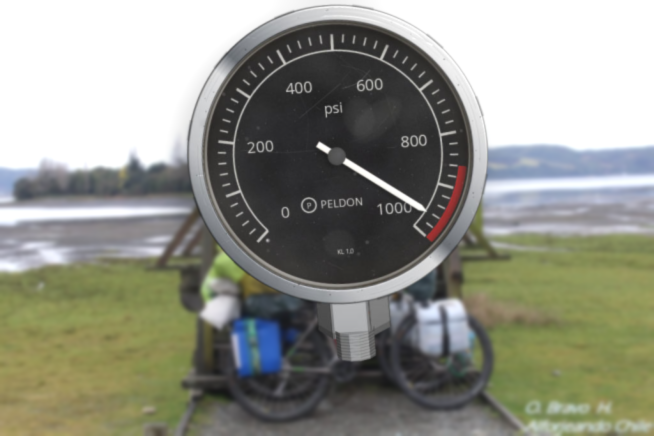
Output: **960** psi
